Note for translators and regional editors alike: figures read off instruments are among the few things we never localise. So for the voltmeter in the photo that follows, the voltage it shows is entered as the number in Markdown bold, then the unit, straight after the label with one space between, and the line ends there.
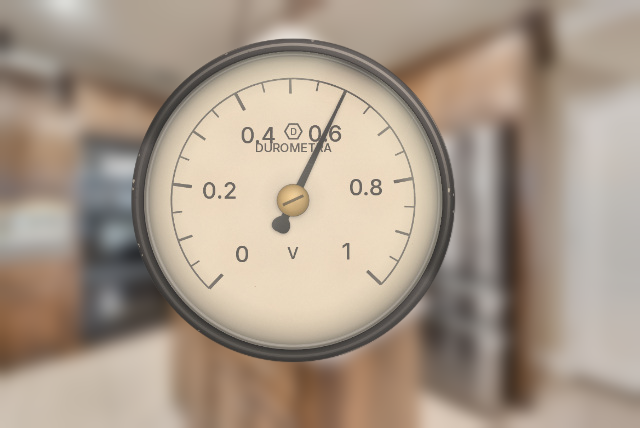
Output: **0.6** V
